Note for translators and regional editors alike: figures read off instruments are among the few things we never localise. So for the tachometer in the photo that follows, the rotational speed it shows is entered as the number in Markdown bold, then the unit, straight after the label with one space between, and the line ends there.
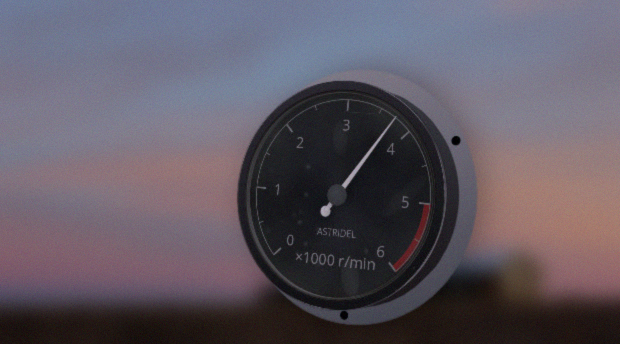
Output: **3750** rpm
